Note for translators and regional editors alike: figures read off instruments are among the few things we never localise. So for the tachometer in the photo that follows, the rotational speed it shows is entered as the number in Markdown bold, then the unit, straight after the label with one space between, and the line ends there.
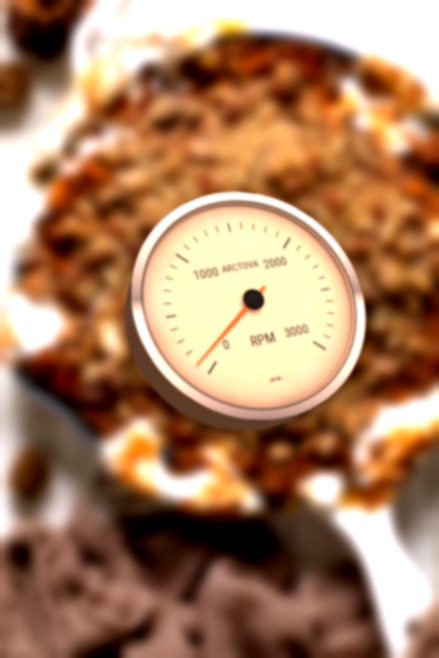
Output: **100** rpm
